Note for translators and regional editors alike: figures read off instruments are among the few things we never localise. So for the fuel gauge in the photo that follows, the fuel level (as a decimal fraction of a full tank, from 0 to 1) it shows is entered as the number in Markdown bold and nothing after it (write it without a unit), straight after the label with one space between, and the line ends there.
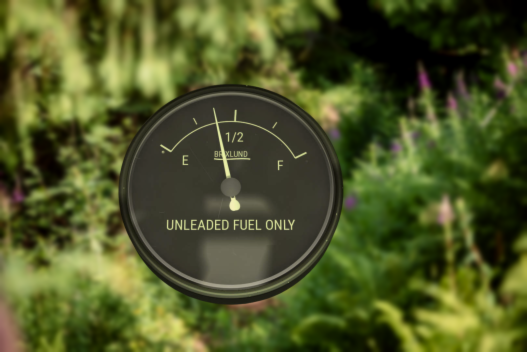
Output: **0.375**
